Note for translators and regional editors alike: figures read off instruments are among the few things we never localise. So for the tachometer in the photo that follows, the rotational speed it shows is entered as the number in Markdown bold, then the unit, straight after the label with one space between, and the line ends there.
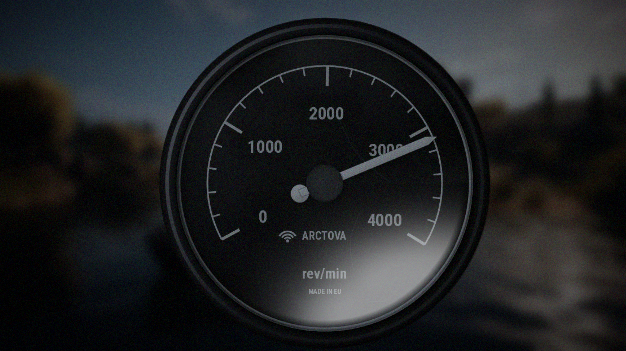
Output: **3100** rpm
